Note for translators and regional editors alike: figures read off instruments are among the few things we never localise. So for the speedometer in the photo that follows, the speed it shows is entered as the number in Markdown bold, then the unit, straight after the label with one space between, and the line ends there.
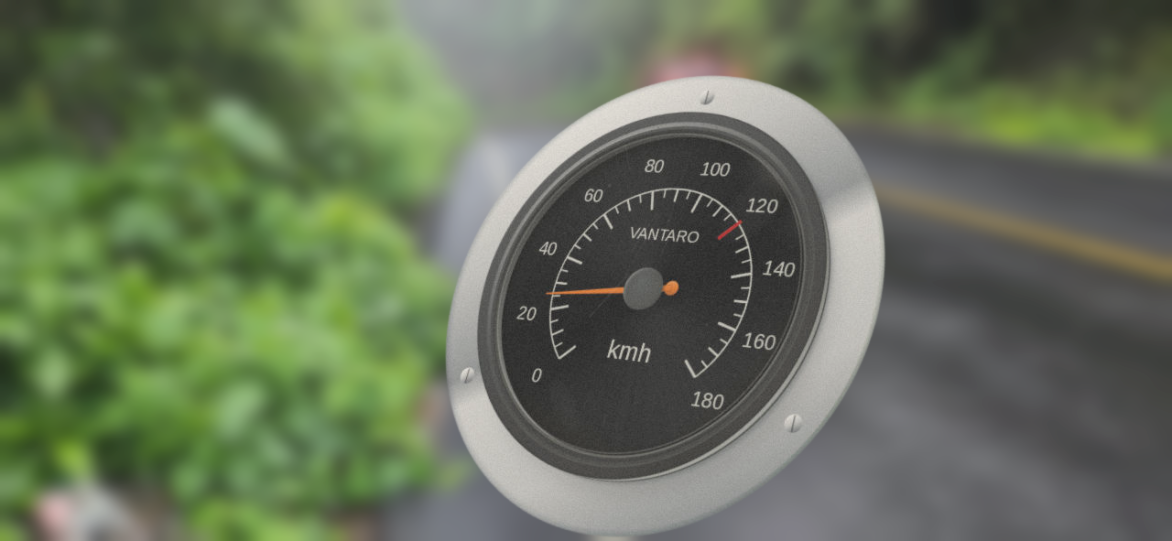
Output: **25** km/h
